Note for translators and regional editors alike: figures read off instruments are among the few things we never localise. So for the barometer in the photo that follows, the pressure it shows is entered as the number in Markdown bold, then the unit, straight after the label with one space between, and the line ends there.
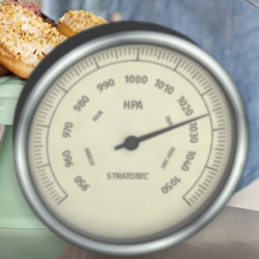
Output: **1025** hPa
